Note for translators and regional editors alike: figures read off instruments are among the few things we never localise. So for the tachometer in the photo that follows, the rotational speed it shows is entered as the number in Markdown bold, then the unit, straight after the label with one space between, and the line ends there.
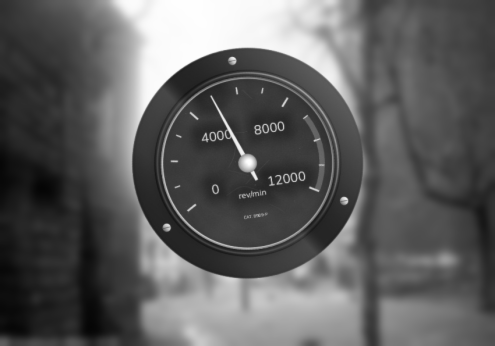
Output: **5000** rpm
